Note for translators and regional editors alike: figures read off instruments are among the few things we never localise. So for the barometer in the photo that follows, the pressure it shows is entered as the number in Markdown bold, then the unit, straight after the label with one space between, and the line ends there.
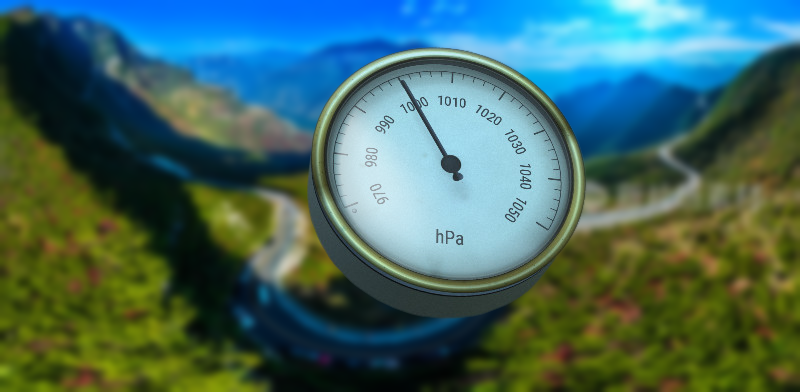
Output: **1000** hPa
